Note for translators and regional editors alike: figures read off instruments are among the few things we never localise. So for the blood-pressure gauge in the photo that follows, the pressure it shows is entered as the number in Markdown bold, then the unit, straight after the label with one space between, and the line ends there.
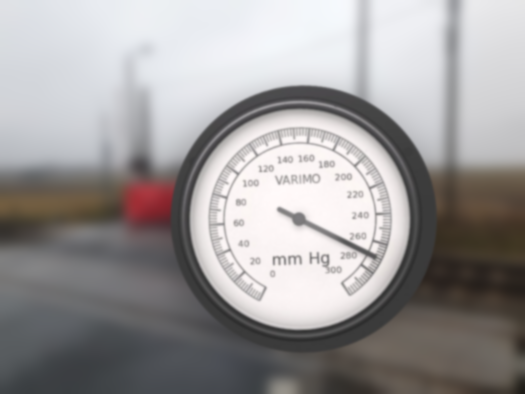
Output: **270** mmHg
